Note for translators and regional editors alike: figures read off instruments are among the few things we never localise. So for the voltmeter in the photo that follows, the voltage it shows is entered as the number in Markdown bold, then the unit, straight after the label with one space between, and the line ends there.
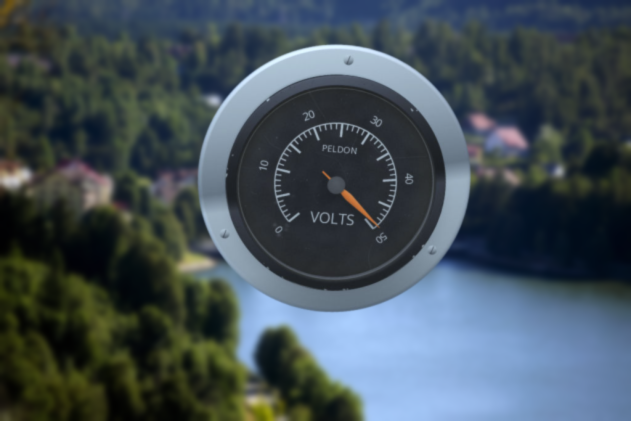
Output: **49** V
